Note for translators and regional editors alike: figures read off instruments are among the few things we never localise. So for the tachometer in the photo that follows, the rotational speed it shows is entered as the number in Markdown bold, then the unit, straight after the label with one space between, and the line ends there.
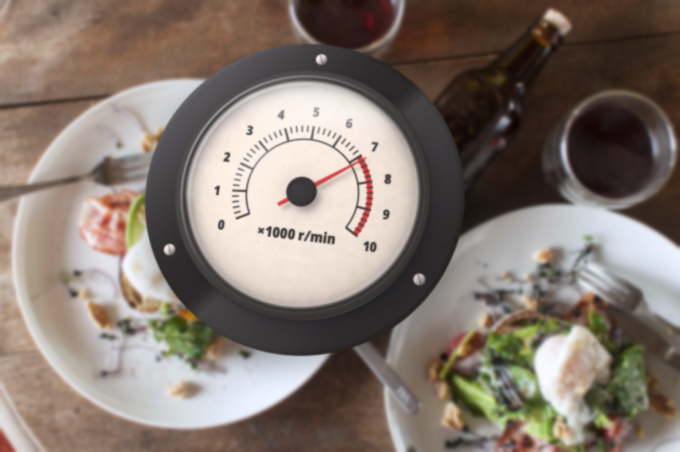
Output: **7200** rpm
